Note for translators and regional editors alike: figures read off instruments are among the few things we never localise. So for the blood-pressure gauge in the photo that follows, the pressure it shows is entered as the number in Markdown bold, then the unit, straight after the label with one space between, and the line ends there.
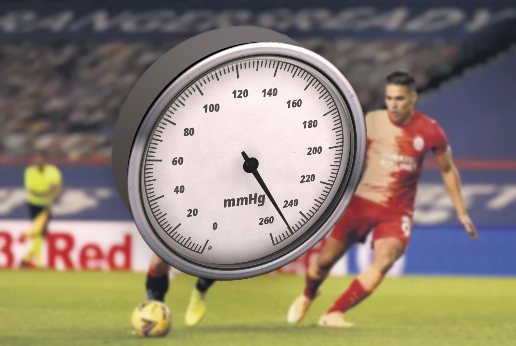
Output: **250** mmHg
